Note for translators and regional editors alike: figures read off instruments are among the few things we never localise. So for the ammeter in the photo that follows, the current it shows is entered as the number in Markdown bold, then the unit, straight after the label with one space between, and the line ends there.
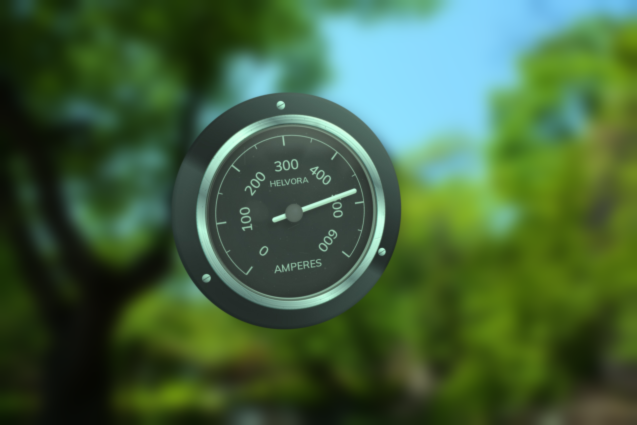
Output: **475** A
